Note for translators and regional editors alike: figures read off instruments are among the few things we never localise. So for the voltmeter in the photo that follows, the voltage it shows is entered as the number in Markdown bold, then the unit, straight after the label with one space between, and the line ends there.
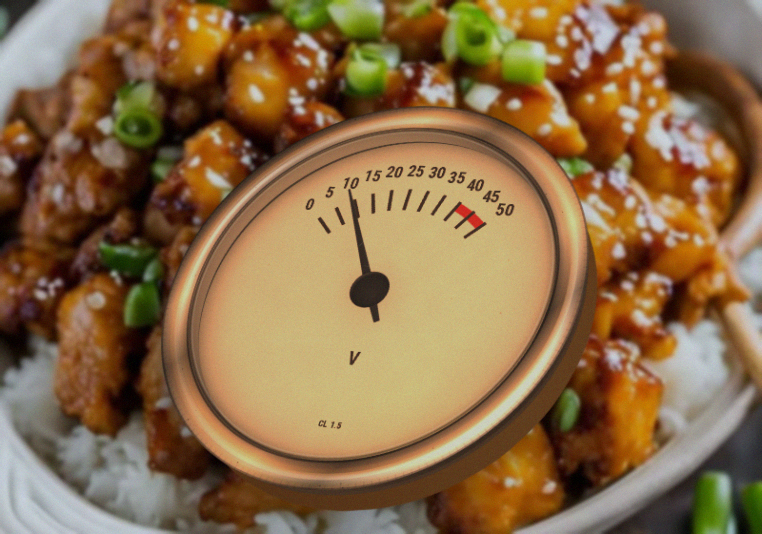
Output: **10** V
